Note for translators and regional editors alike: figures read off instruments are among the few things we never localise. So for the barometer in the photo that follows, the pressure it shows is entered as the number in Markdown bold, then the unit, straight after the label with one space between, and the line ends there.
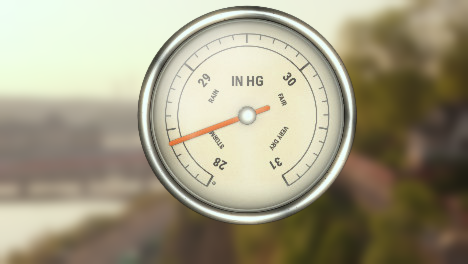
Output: **28.4** inHg
